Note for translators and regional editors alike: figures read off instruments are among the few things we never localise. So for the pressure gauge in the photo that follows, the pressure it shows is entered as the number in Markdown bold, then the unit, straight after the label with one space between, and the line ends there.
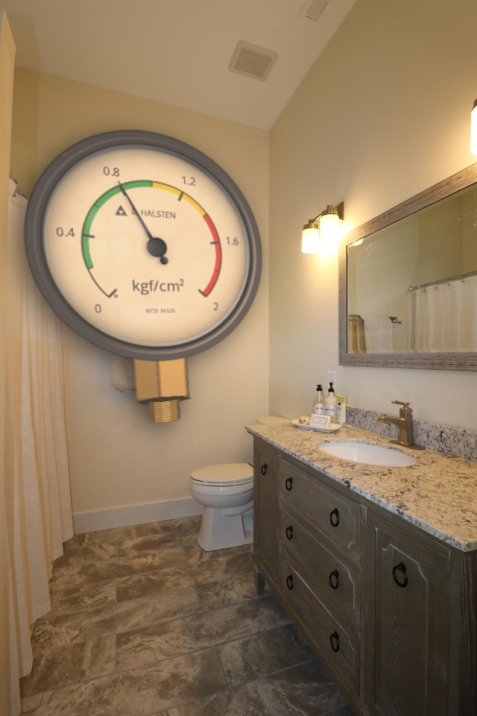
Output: **0.8** kg/cm²
